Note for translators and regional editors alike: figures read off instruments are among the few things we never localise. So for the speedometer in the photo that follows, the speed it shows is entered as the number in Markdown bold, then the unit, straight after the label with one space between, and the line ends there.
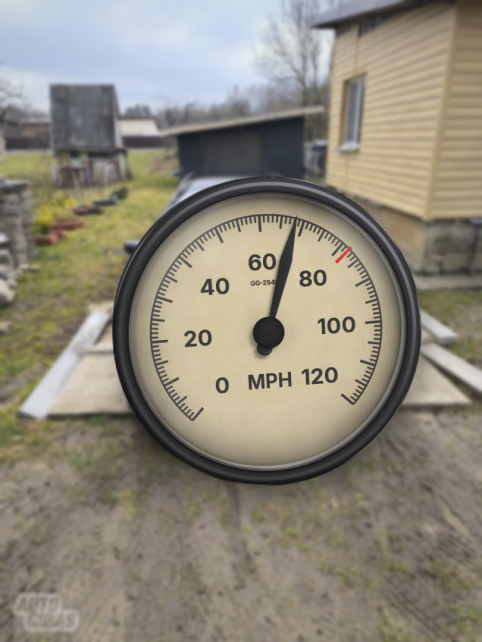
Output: **68** mph
